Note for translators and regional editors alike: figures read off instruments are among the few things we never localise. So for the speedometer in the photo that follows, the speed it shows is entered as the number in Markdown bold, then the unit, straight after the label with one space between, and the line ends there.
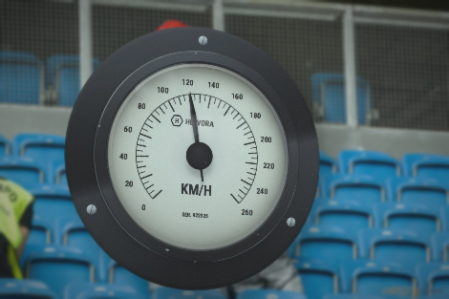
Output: **120** km/h
